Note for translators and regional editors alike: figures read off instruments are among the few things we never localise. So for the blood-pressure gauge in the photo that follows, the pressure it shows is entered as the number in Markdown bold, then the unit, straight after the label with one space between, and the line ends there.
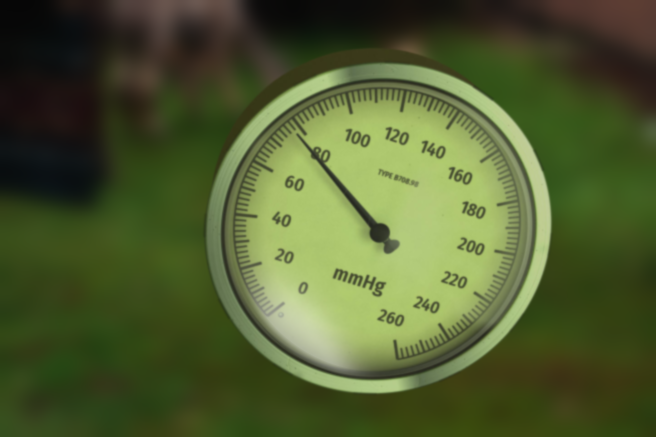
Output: **78** mmHg
